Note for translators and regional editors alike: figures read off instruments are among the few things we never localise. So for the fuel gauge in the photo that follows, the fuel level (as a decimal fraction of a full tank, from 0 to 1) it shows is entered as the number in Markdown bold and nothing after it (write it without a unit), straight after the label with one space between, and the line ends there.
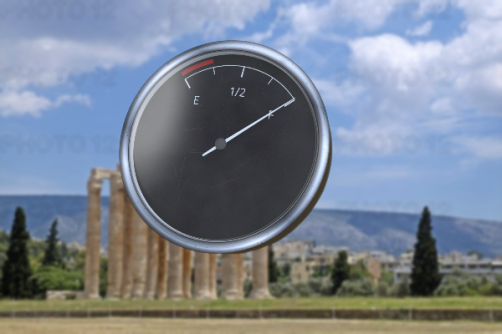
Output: **1**
